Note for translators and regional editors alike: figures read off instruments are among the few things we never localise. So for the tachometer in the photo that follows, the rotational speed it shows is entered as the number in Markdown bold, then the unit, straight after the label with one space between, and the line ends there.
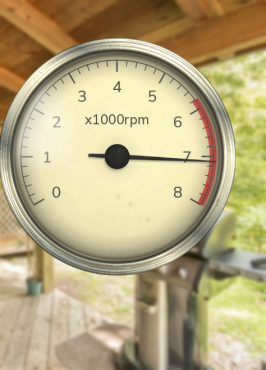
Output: **7100** rpm
